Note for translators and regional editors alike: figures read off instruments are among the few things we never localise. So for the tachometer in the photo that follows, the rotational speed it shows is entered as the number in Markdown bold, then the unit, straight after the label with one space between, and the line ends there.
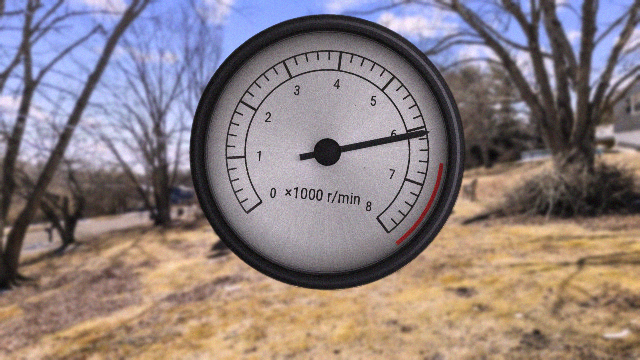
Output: **6100** rpm
